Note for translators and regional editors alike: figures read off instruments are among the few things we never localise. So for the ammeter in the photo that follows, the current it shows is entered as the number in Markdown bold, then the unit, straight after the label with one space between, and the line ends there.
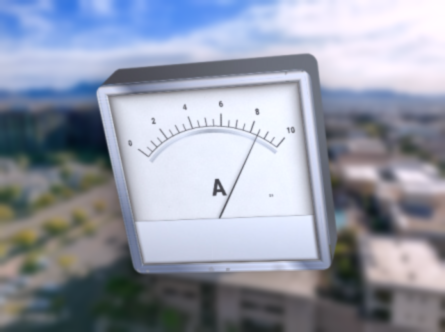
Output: **8.5** A
